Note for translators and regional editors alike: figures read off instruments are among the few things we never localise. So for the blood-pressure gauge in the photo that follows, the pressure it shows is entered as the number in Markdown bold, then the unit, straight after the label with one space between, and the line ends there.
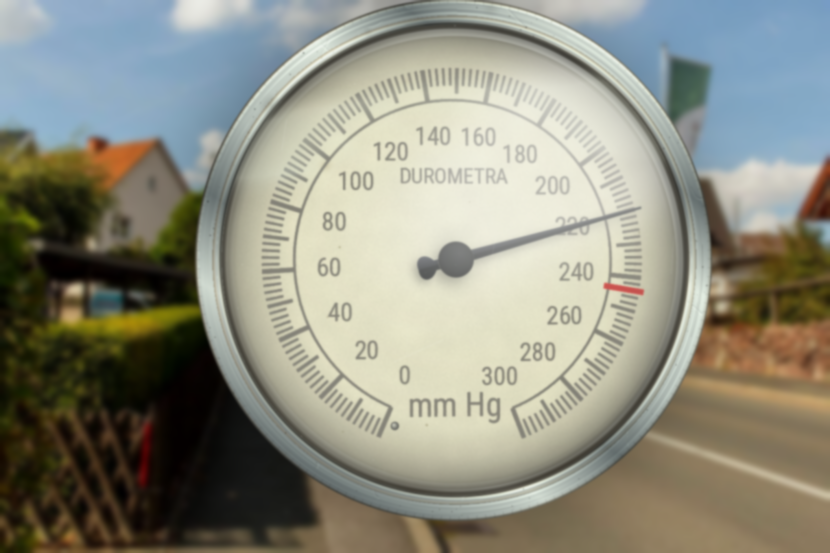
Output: **220** mmHg
